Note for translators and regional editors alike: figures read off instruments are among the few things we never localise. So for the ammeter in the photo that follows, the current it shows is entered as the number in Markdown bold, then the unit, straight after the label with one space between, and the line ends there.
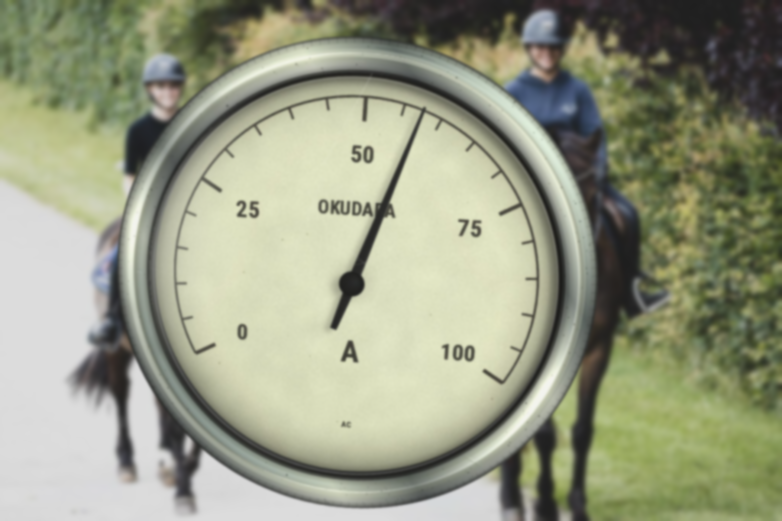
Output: **57.5** A
